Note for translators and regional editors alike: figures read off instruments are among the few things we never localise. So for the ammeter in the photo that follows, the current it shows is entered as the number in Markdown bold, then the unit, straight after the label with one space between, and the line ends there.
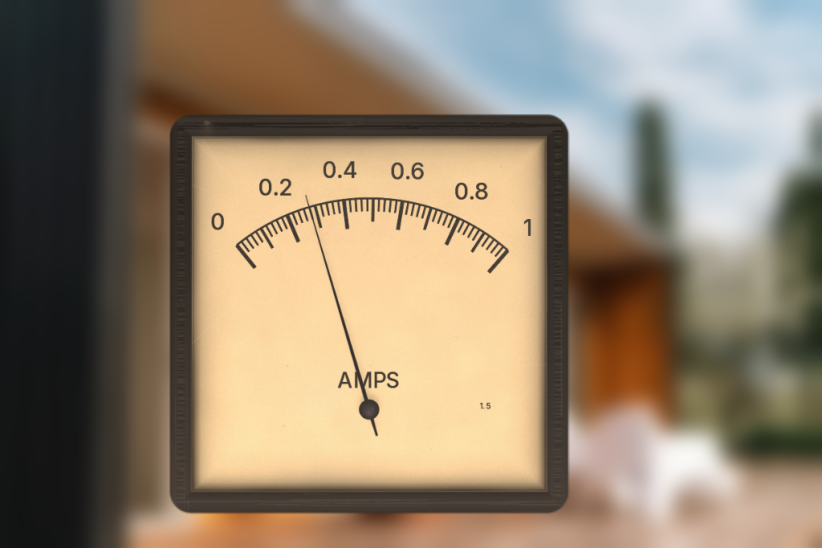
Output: **0.28** A
